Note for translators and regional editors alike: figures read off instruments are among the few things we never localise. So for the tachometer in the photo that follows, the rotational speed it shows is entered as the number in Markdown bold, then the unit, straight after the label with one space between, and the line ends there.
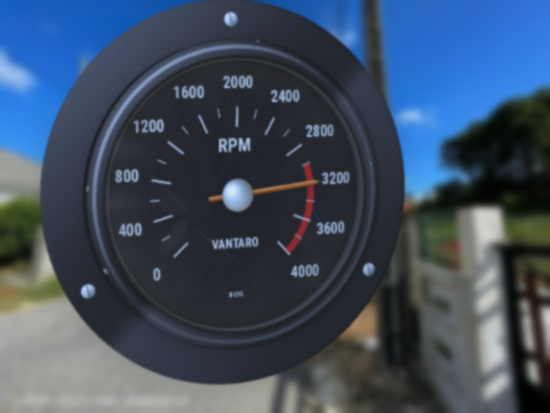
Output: **3200** rpm
